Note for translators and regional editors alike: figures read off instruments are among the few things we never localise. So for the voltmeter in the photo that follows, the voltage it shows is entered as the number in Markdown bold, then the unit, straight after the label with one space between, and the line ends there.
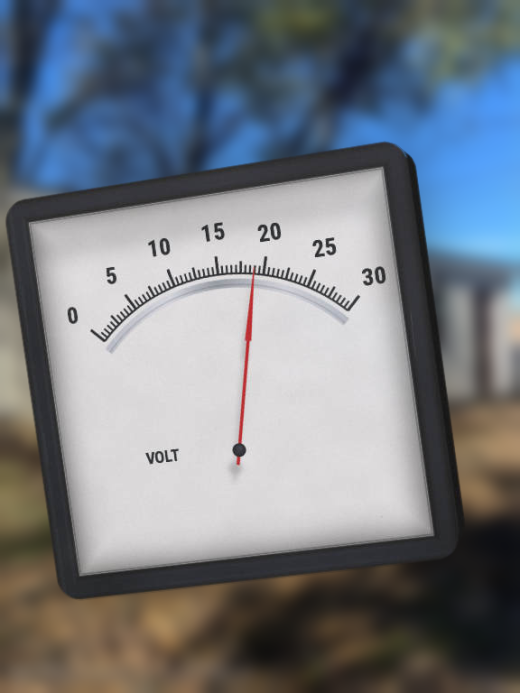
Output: **19** V
